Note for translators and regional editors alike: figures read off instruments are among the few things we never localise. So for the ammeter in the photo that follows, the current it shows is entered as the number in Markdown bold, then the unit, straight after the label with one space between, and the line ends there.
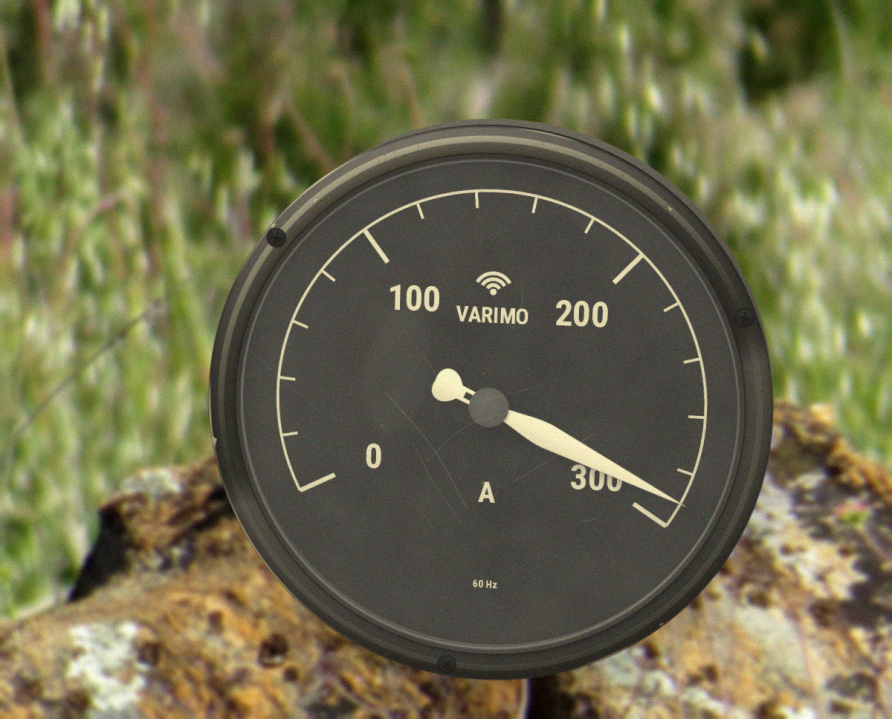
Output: **290** A
